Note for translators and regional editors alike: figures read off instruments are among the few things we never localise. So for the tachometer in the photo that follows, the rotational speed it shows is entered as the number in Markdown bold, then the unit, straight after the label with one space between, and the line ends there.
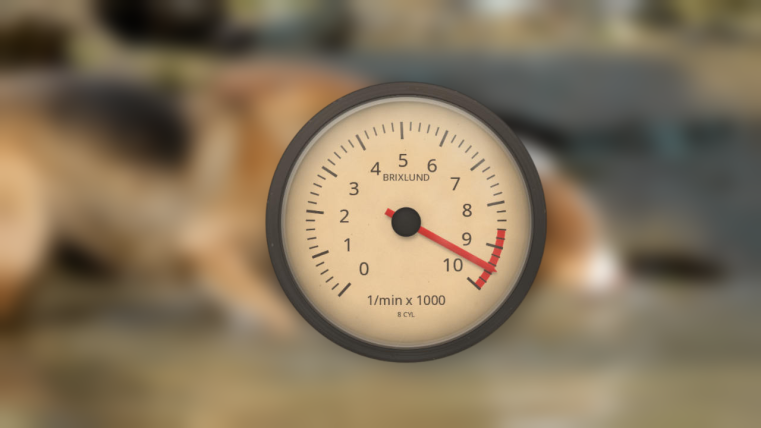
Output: **9500** rpm
